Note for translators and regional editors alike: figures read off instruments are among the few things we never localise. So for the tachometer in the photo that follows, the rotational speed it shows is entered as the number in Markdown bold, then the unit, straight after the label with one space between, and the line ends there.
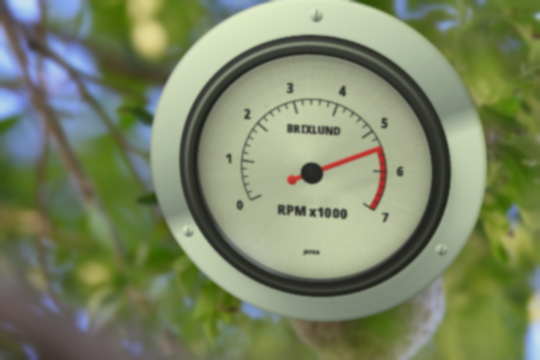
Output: **5400** rpm
